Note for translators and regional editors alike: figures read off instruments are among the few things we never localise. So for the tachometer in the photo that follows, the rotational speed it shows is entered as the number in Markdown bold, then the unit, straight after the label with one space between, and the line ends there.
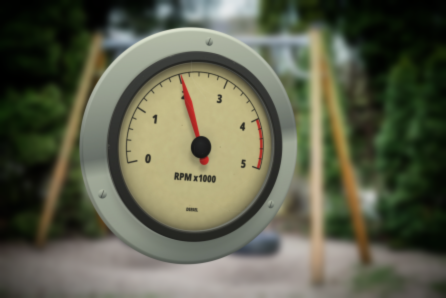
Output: **2000** rpm
